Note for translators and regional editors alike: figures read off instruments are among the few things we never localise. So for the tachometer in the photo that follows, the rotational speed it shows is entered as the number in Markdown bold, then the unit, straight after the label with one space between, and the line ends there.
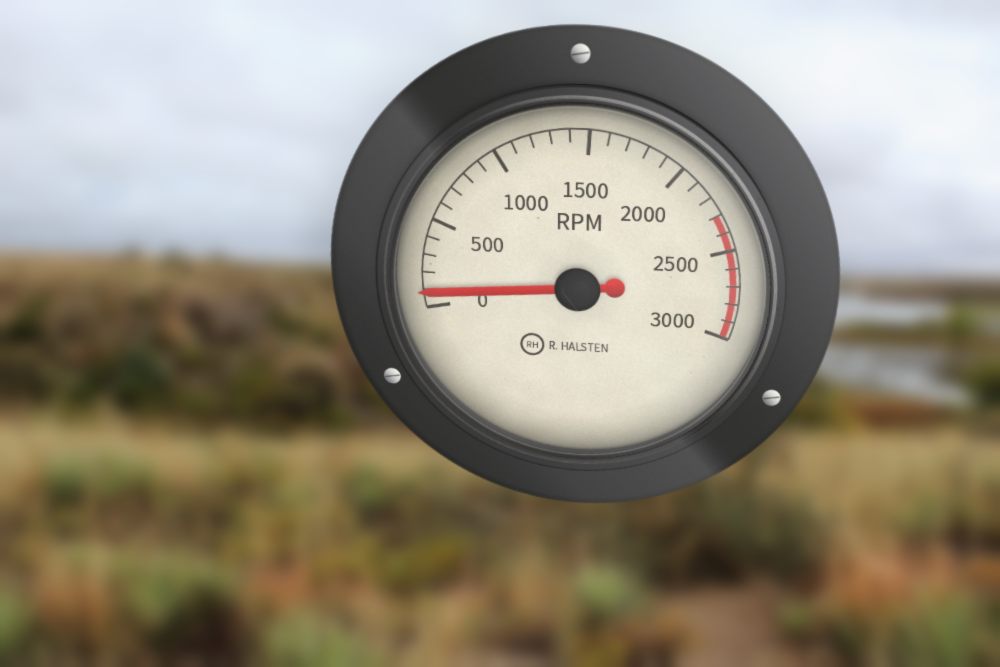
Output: **100** rpm
